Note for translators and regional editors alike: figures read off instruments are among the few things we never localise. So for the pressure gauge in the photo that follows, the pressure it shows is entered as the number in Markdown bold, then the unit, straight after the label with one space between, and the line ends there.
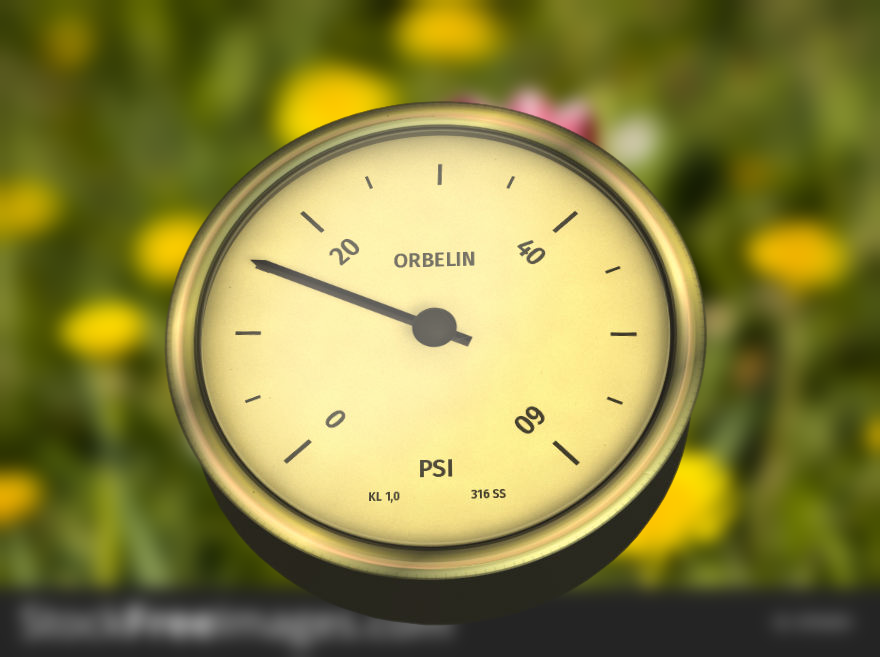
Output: **15** psi
